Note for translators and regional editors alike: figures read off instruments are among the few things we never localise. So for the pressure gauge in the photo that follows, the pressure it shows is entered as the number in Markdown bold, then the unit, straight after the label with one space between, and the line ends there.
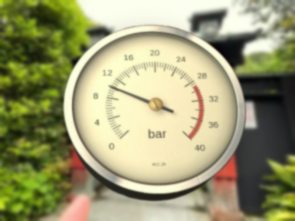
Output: **10** bar
